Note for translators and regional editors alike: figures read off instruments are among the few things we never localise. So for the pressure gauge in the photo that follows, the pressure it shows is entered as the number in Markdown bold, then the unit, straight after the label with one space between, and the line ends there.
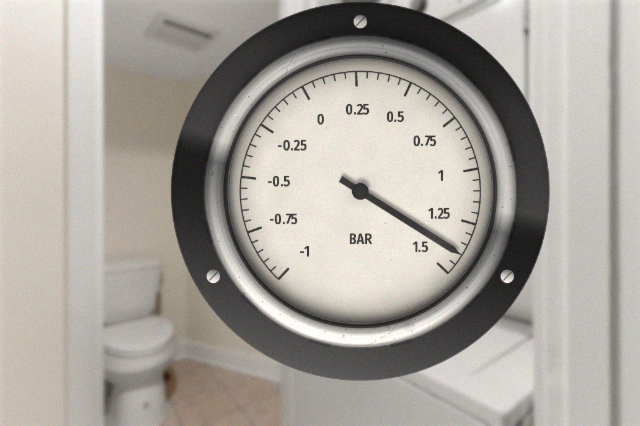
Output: **1.4** bar
